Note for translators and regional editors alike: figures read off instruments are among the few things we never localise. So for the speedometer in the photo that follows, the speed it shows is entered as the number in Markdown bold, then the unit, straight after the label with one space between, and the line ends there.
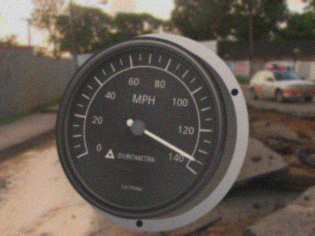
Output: **135** mph
